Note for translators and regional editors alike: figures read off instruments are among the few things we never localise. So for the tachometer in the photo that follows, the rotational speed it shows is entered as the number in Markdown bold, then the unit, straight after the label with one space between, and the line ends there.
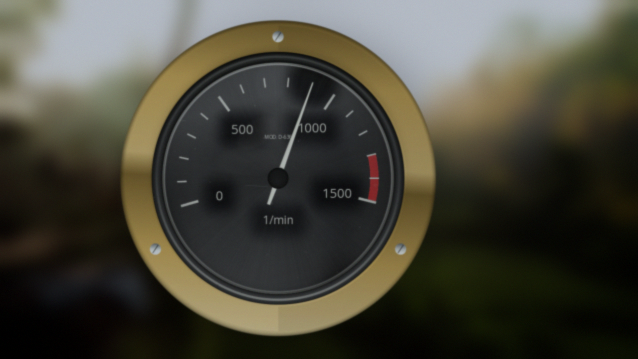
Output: **900** rpm
